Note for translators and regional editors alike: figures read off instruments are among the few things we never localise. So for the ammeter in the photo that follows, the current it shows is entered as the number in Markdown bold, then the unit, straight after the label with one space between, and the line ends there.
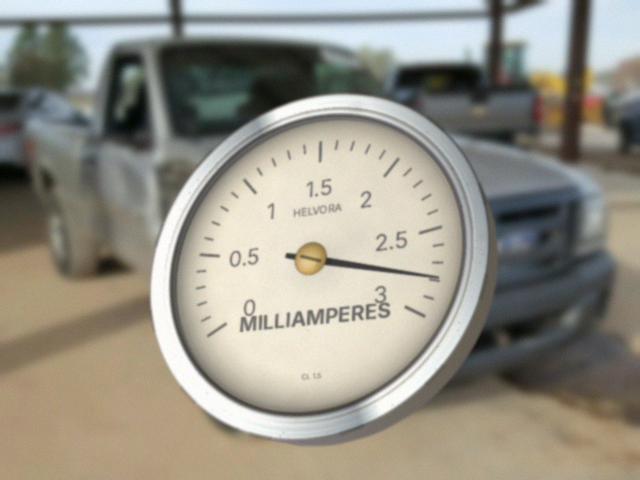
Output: **2.8** mA
